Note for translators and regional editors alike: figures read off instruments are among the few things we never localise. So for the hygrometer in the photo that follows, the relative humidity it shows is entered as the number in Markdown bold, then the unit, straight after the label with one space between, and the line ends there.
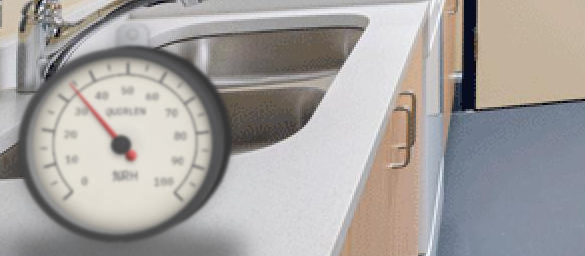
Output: **35** %
